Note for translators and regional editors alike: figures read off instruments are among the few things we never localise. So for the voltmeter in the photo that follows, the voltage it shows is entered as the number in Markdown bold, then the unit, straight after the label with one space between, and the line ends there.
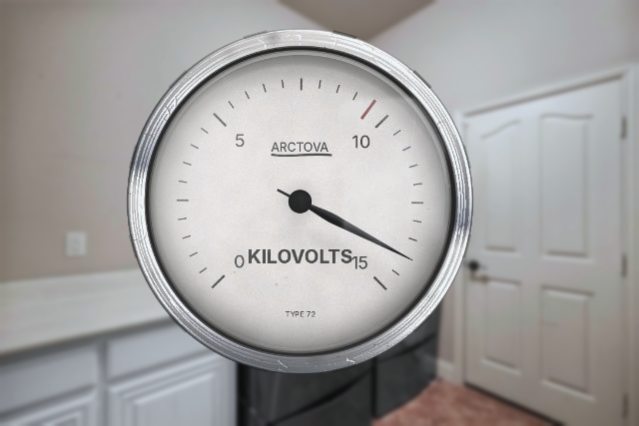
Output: **14** kV
